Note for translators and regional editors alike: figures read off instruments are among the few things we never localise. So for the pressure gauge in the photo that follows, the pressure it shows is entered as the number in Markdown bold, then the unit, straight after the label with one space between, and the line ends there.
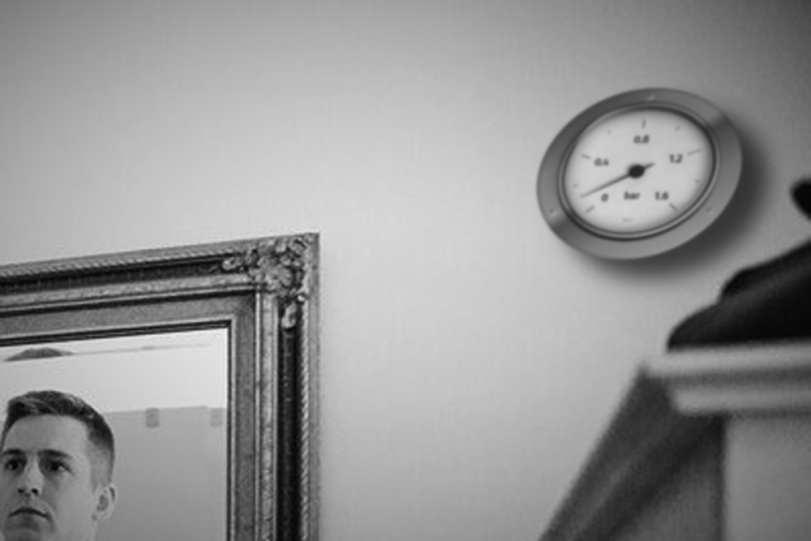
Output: **0.1** bar
